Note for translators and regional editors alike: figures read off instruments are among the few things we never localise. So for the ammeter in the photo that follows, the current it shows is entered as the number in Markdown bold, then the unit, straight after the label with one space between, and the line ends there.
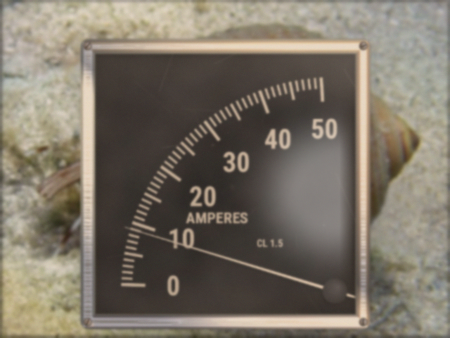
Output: **9** A
